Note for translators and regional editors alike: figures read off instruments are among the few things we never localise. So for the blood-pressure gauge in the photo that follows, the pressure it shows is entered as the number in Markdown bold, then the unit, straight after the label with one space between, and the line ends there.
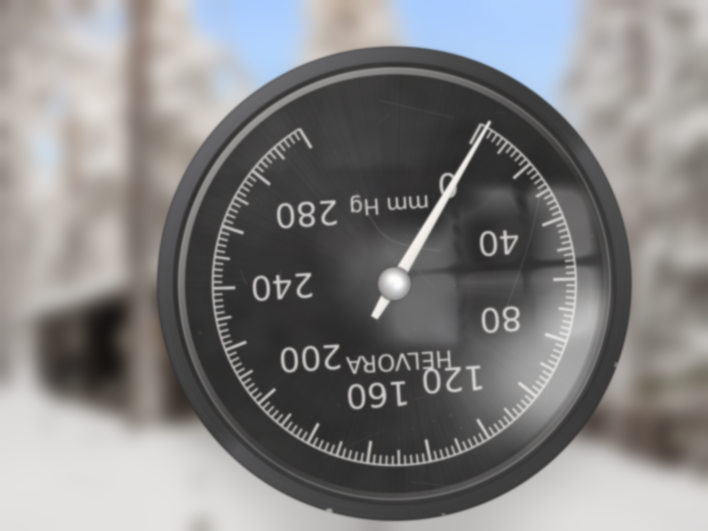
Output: **2** mmHg
